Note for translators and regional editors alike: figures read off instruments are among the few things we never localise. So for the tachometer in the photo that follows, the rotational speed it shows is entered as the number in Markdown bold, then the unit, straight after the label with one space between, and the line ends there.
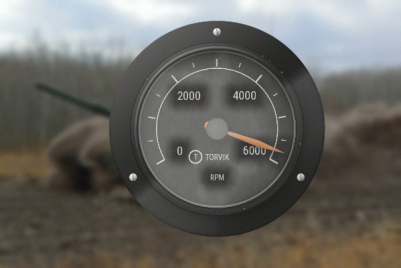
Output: **5750** rpm
